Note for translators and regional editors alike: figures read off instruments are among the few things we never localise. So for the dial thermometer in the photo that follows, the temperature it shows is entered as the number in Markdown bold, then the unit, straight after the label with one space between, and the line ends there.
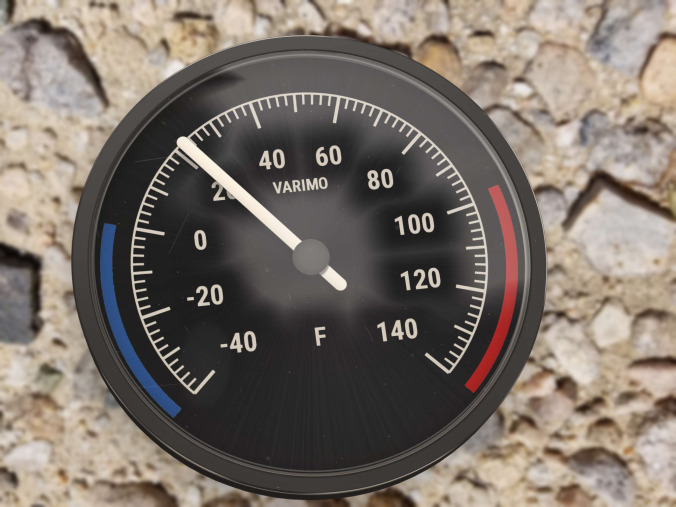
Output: **22** °F
